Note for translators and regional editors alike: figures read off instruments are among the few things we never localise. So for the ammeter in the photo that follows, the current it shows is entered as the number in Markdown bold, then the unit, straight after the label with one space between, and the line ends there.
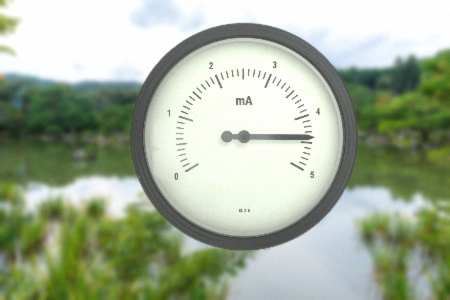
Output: **4.4** mA
